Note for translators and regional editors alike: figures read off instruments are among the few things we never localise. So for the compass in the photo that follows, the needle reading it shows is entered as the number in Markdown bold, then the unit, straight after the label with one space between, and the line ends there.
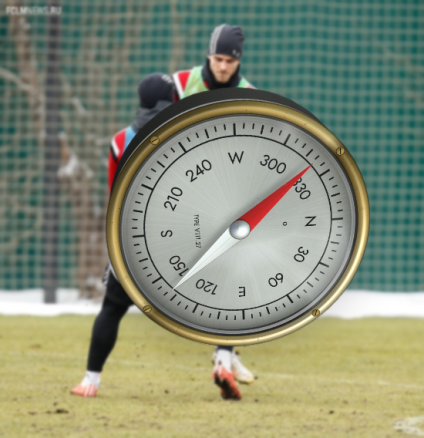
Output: **320** °
